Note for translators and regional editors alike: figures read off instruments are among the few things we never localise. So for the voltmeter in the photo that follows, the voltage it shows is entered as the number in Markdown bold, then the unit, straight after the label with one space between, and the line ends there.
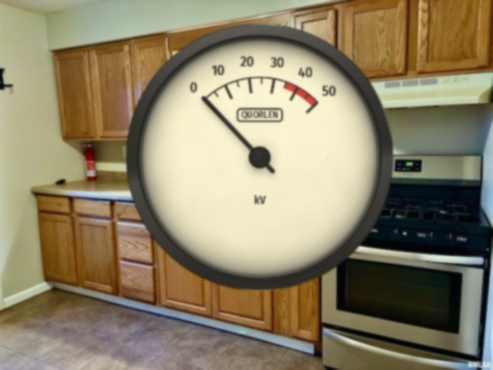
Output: **0** kV
